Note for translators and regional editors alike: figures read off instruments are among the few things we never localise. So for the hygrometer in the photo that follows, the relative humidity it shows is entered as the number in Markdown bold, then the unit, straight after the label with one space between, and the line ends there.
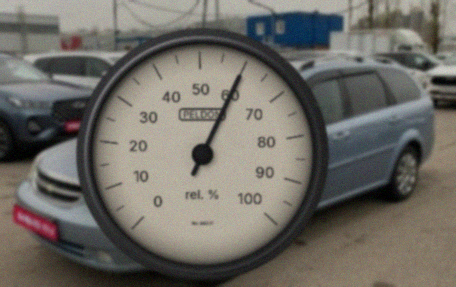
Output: **60** %
